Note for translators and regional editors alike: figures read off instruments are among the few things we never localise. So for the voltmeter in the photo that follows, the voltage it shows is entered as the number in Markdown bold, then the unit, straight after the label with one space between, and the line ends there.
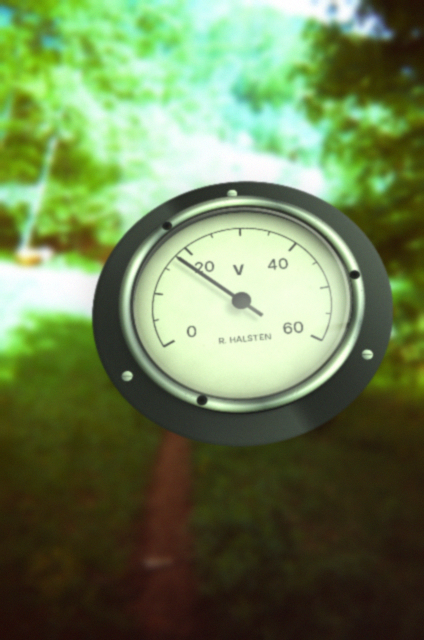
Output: **17.5** V
